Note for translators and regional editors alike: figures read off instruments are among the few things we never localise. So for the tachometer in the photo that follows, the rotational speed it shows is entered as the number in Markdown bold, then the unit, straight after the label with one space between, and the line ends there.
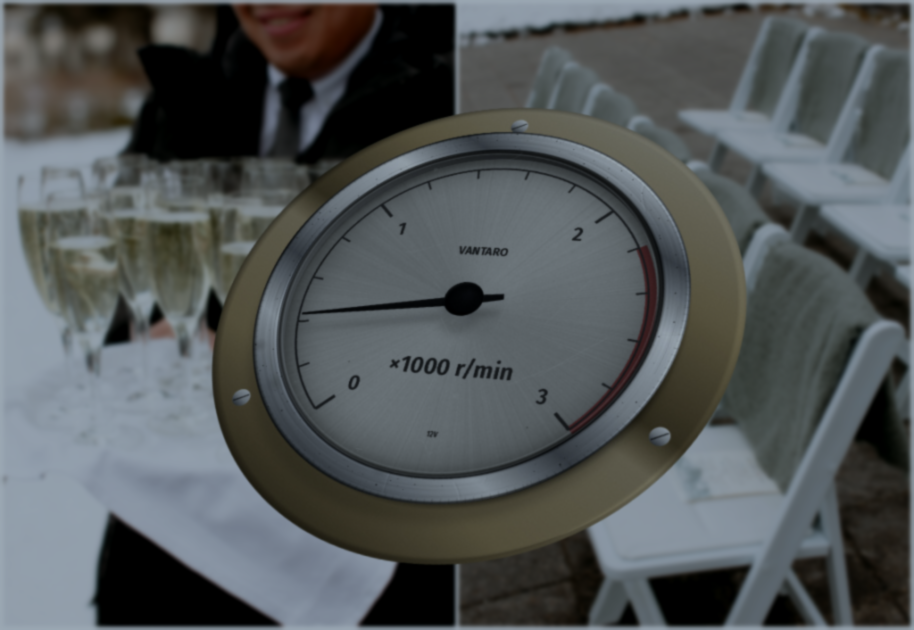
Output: **400** rpm
